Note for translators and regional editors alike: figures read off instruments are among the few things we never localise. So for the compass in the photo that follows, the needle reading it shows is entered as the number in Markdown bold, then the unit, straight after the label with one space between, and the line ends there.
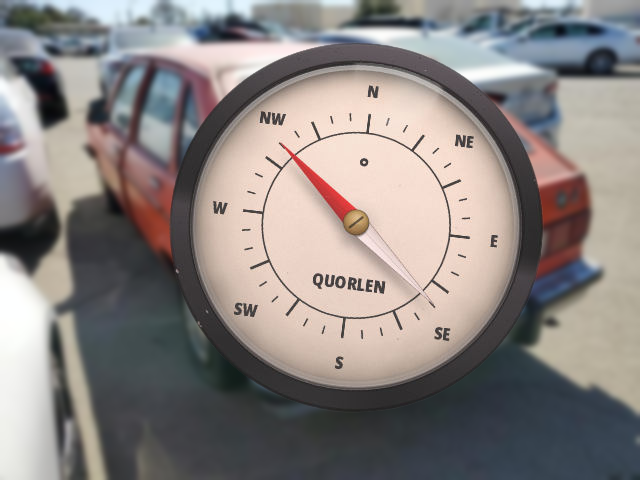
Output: **310** °
